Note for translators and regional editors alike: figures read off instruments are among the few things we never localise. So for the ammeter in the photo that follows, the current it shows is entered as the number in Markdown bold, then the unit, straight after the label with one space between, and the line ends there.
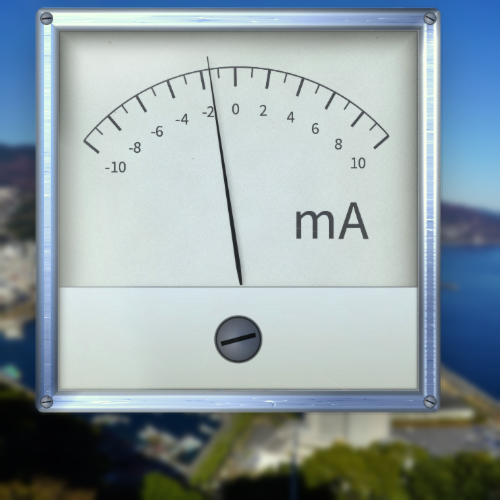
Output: **-1.5** mA
